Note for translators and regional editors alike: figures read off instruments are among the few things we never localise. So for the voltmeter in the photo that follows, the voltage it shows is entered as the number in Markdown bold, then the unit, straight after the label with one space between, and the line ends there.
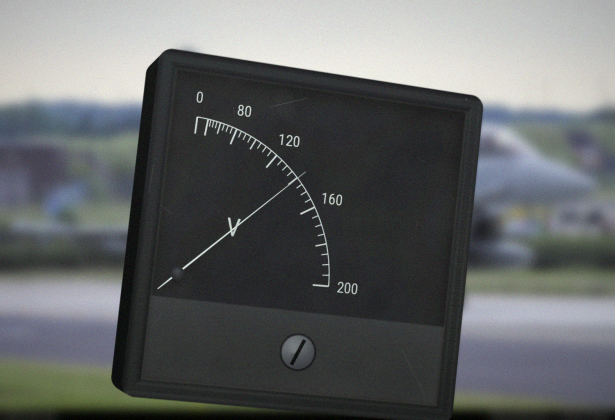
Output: **140** V
